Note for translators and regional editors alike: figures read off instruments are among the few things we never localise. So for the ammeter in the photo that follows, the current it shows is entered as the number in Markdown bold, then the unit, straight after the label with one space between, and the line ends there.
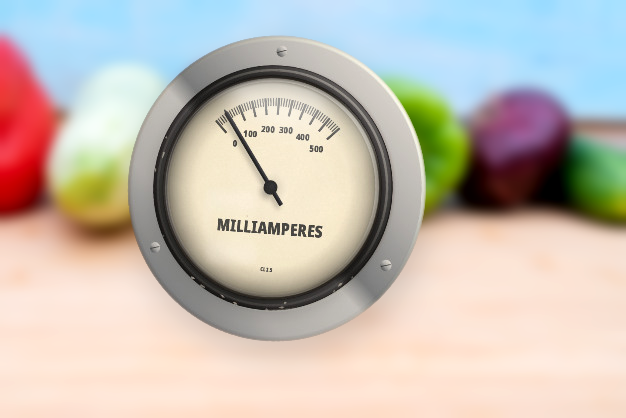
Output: **50** mA
